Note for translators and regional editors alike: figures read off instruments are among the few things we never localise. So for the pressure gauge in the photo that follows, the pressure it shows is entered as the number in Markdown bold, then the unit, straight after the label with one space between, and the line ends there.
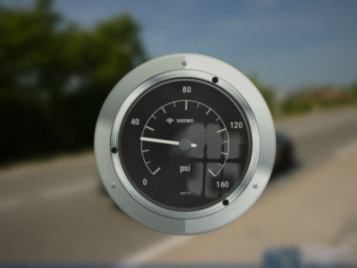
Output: **30** psi
